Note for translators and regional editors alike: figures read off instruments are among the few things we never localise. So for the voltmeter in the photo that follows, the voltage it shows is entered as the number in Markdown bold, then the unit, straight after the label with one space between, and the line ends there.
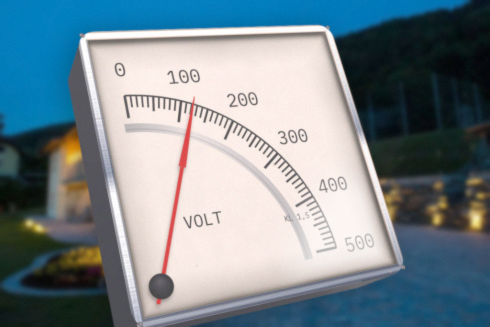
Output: **120** V
